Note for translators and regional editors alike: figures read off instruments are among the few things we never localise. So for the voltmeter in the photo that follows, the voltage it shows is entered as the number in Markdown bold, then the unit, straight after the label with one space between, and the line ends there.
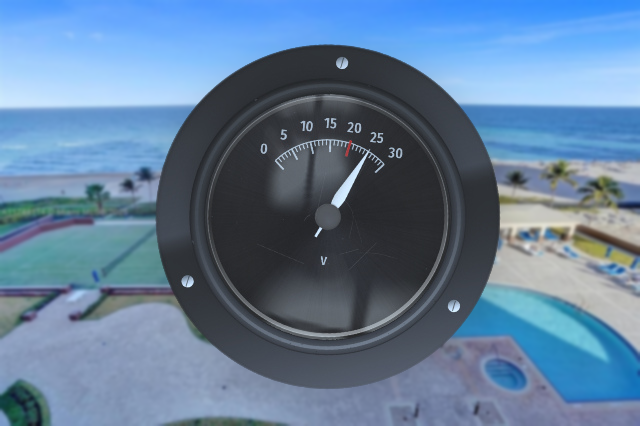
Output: **25** V
